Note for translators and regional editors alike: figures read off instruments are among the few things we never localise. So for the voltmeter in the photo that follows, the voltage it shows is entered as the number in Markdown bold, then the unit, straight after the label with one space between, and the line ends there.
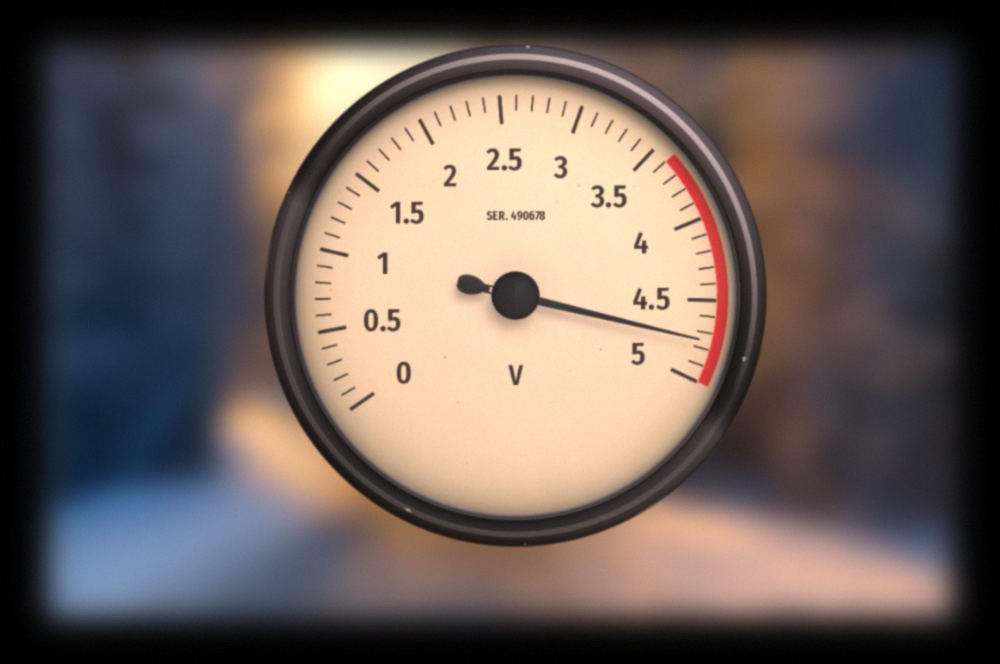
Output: **4.75** V
